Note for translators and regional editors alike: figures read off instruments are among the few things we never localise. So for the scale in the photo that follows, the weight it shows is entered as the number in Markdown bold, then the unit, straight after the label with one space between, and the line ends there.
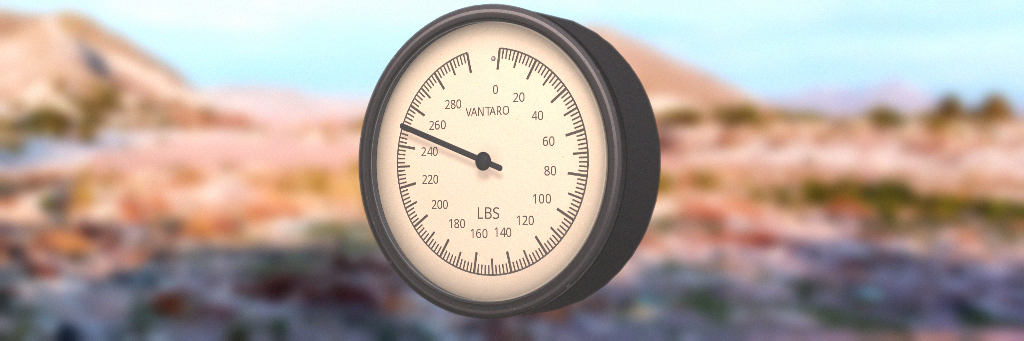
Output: **250** lb
